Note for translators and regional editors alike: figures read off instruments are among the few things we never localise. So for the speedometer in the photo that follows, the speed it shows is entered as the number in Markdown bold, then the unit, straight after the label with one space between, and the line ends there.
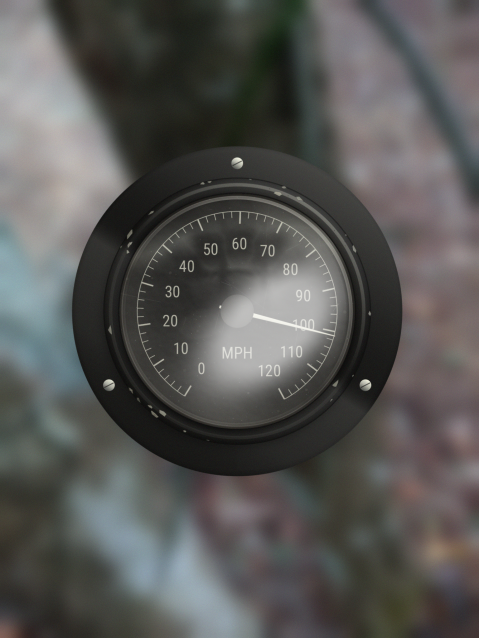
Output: **101** mph
